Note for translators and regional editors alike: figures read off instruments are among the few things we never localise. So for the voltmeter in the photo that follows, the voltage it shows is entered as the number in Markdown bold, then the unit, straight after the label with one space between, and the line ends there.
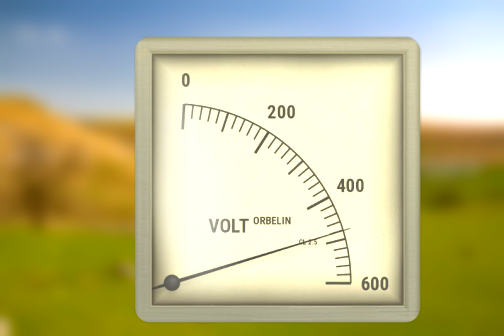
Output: **480** V
